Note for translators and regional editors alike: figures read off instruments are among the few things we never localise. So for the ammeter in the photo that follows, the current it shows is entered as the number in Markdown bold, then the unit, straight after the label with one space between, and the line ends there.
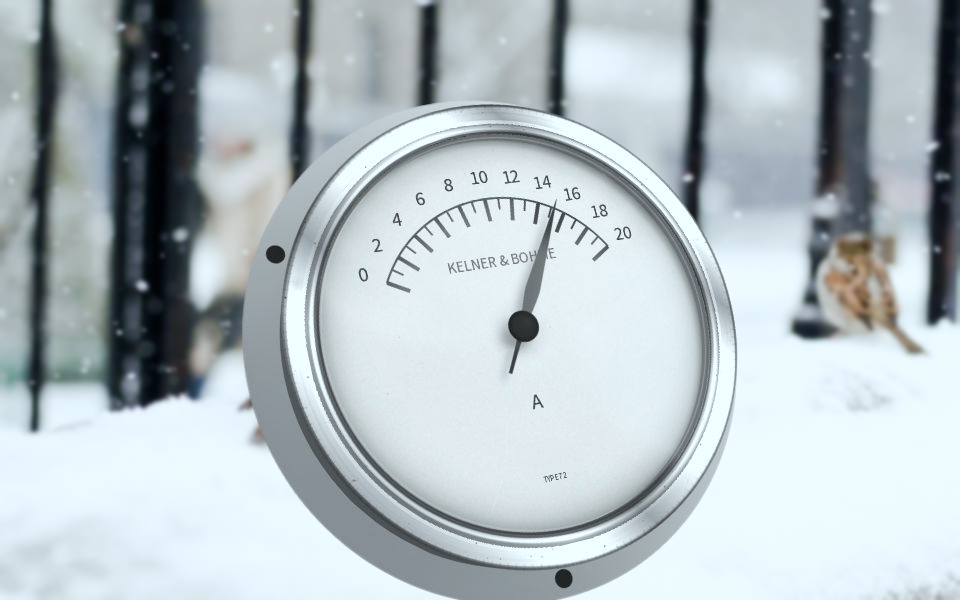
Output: **15** A
